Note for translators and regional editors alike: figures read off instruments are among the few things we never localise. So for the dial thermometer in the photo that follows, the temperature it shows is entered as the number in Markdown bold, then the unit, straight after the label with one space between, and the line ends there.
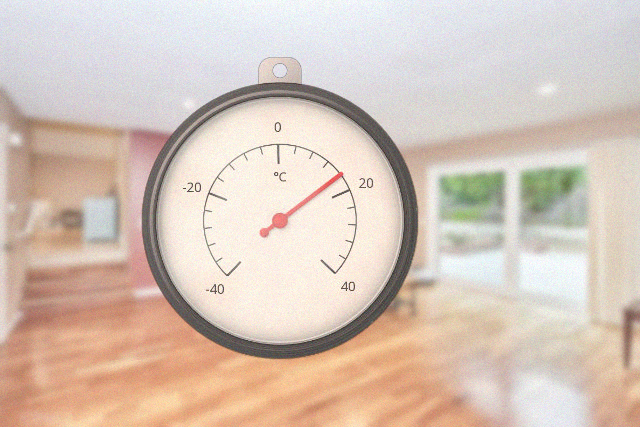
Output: **16** °C
